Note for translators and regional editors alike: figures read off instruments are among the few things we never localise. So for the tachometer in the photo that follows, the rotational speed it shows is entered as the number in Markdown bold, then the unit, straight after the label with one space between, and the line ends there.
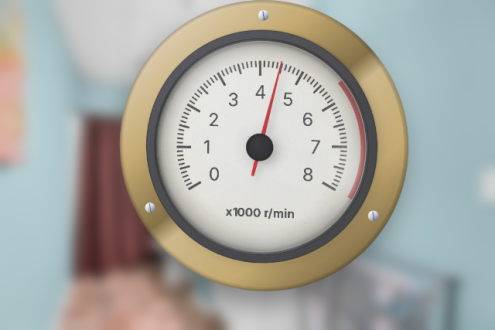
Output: **4500** rpm
